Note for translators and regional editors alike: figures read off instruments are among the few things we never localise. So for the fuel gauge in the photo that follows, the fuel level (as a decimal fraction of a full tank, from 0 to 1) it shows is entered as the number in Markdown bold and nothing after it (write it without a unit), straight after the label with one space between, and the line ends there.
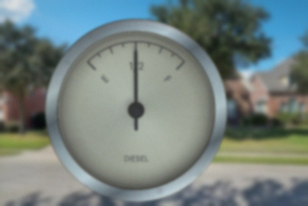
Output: **0.5**
